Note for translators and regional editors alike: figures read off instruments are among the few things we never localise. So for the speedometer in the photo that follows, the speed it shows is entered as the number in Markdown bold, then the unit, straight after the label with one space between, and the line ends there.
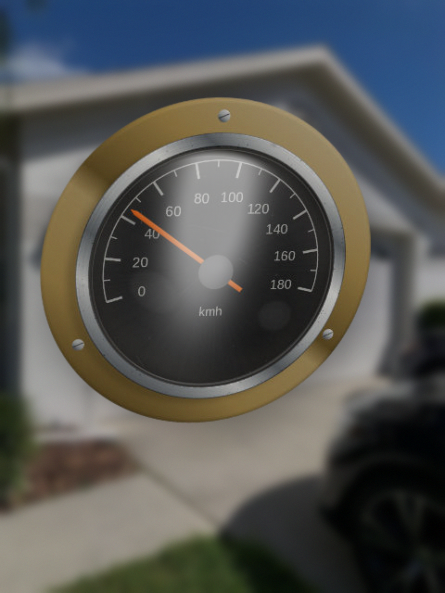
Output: **45** km/h
